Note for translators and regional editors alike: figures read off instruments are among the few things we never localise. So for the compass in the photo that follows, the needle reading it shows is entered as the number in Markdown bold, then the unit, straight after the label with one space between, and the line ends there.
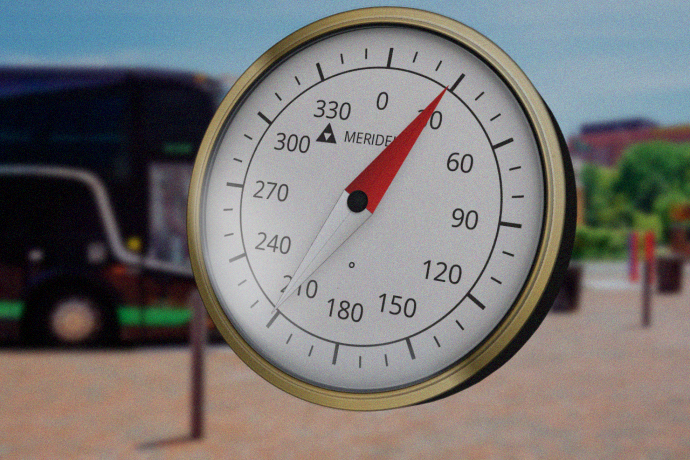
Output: **30** °
